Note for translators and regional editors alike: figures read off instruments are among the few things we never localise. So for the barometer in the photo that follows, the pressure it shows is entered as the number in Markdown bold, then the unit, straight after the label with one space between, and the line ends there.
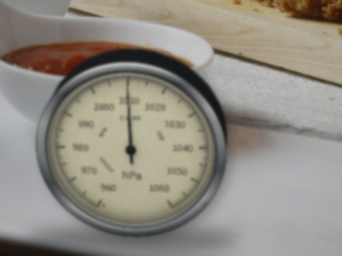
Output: **1010** hPa
